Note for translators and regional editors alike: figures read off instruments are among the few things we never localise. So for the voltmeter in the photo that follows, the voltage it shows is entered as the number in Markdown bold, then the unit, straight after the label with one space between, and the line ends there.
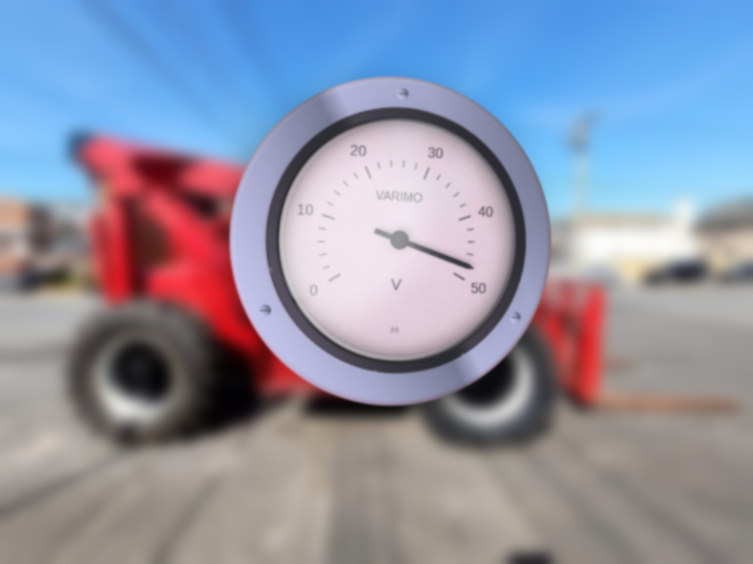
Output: **48** V
